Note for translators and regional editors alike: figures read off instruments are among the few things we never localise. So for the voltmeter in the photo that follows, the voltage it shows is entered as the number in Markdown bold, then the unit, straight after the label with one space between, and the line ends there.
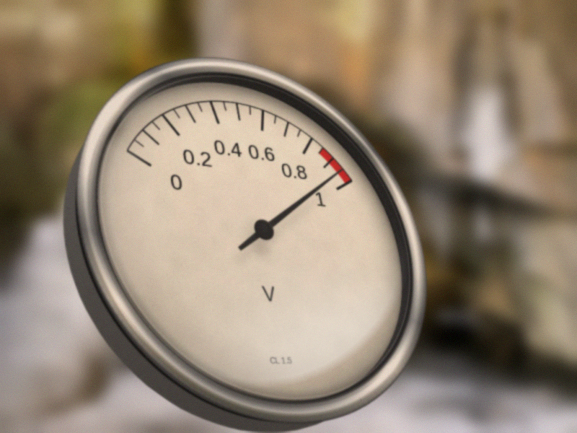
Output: **0.95** V
